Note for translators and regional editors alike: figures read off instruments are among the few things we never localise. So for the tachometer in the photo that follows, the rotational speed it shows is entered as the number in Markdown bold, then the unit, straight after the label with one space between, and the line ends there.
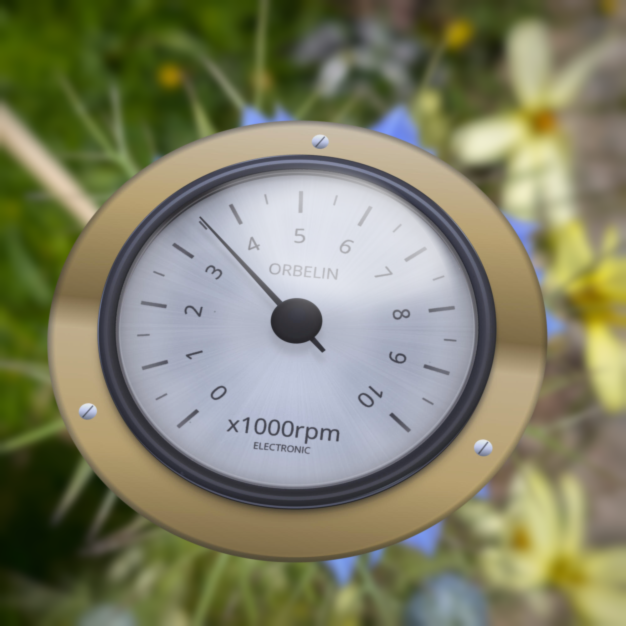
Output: **3500** rpm
